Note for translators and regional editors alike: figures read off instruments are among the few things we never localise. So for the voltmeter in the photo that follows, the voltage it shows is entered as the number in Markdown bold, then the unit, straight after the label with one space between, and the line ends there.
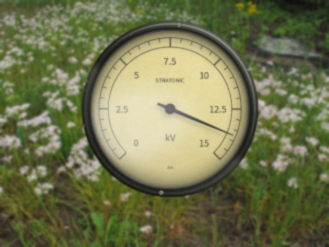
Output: **13.75** kV
